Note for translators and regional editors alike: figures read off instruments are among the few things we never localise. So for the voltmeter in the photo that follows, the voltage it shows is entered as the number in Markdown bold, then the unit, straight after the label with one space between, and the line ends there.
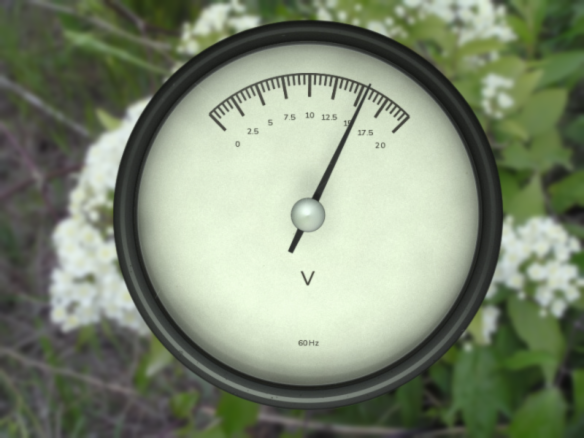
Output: **15.5** V
